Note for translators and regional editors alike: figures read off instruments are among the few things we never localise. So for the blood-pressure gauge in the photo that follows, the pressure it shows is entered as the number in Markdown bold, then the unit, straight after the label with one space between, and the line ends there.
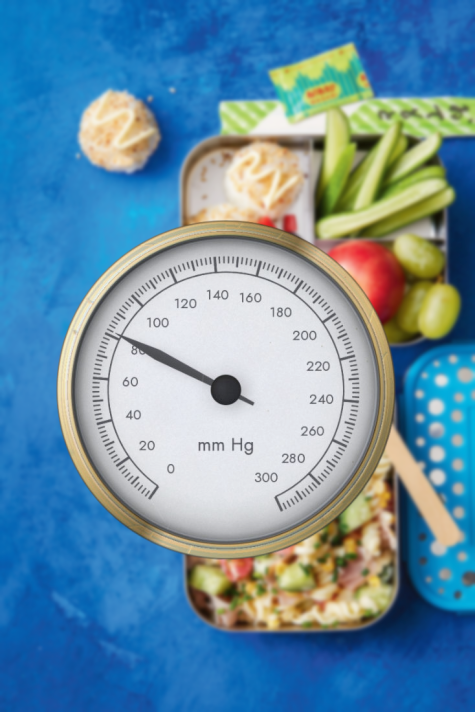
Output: **82** mmHg
